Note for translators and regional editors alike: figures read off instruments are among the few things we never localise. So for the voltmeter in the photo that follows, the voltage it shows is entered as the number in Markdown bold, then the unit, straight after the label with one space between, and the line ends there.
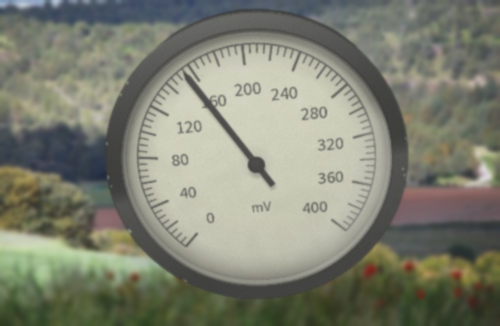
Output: **155** mV
